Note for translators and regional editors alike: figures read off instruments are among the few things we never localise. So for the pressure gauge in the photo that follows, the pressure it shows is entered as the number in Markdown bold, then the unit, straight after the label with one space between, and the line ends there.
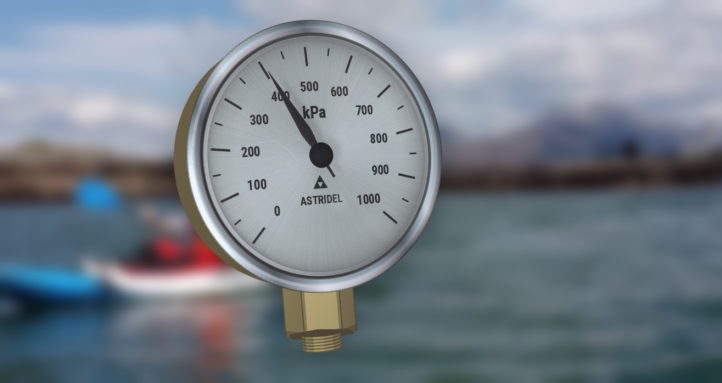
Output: **400** kPa
